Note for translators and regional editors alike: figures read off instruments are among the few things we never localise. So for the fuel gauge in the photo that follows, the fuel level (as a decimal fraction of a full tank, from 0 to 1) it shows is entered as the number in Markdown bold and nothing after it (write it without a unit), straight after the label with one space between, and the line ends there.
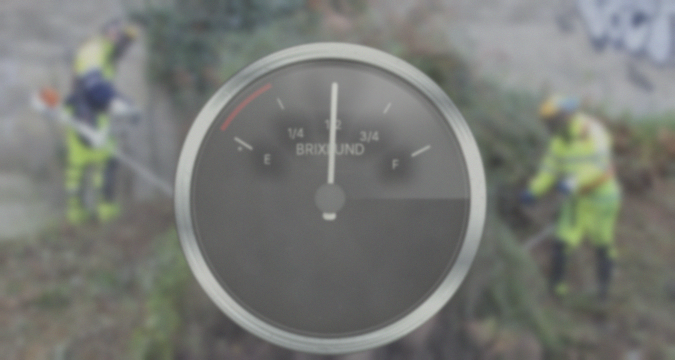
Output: **0.5**
